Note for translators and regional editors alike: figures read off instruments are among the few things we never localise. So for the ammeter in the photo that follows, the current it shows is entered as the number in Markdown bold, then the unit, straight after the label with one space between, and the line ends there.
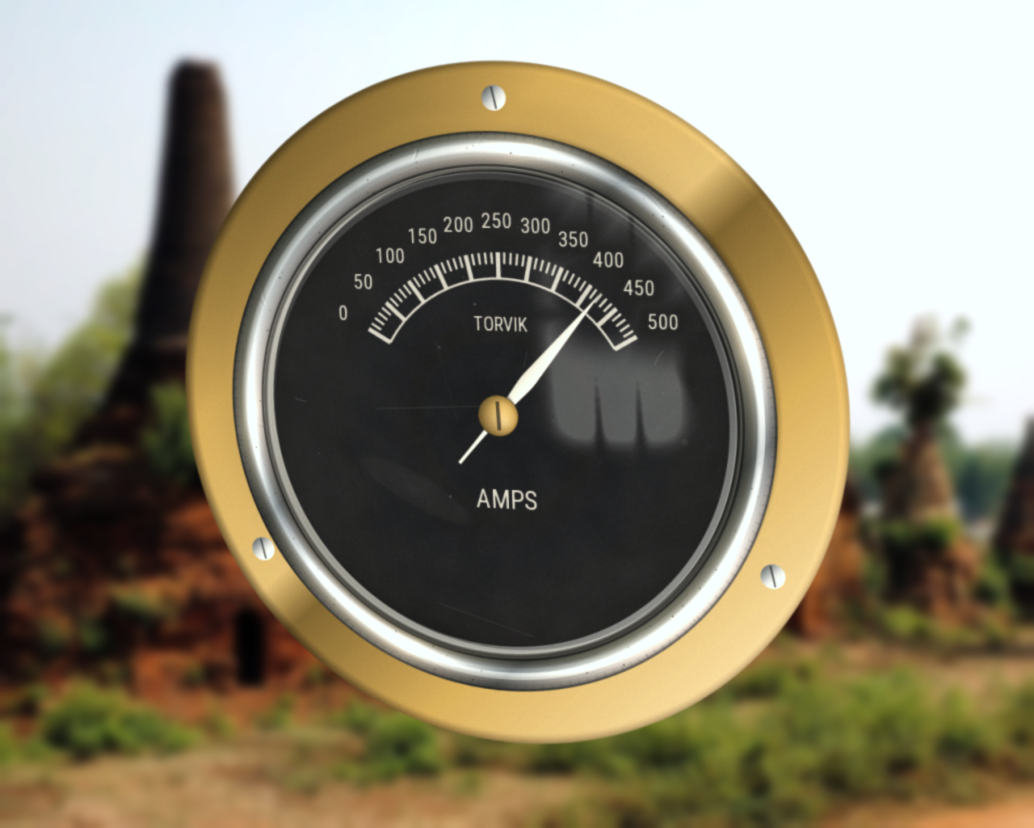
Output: **420** A
